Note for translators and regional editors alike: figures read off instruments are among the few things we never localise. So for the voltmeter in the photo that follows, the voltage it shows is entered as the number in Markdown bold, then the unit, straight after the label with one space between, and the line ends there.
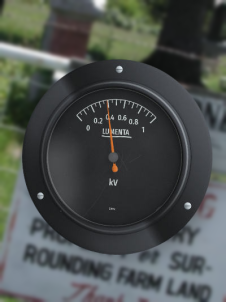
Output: **0.4** kV
